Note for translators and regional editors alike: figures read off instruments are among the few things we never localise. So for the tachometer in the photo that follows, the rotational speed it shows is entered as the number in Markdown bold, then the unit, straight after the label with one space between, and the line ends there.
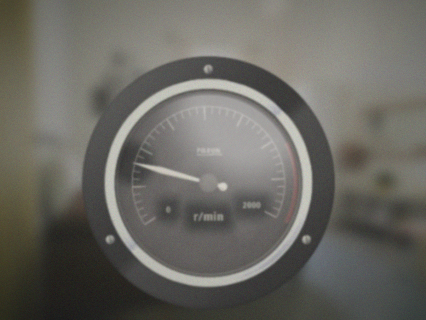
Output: **400** rpm
